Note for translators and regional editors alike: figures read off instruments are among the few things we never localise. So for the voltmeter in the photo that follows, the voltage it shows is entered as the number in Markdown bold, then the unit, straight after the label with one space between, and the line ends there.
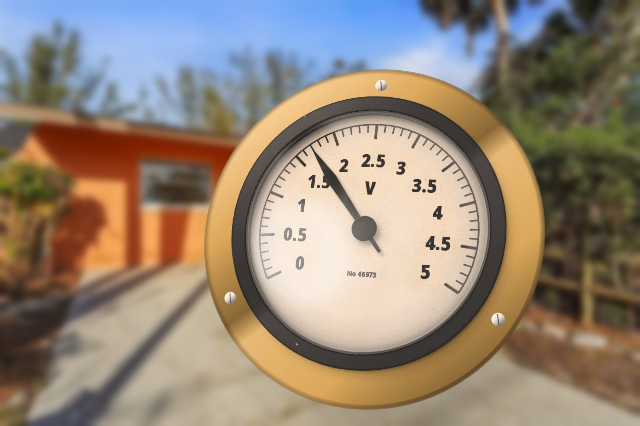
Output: **1.7** V
